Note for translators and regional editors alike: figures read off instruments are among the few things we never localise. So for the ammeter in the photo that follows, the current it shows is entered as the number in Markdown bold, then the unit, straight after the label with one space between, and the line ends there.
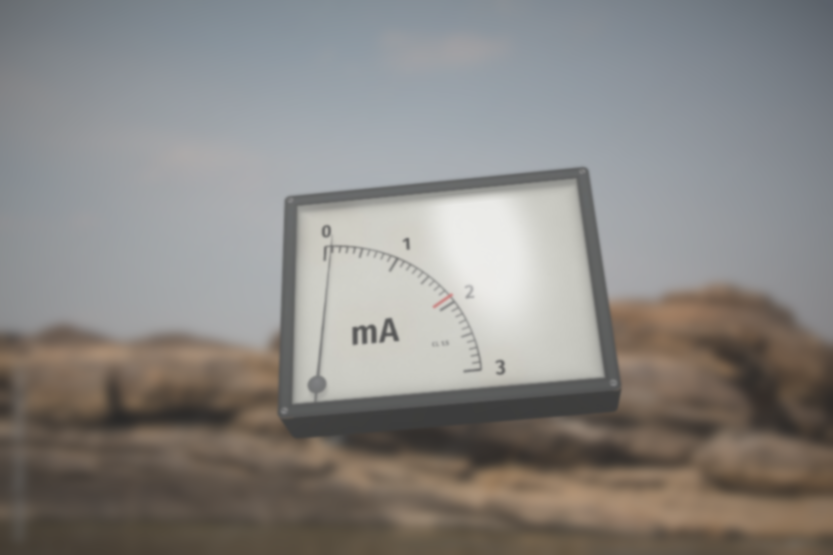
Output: **0.1** mA
